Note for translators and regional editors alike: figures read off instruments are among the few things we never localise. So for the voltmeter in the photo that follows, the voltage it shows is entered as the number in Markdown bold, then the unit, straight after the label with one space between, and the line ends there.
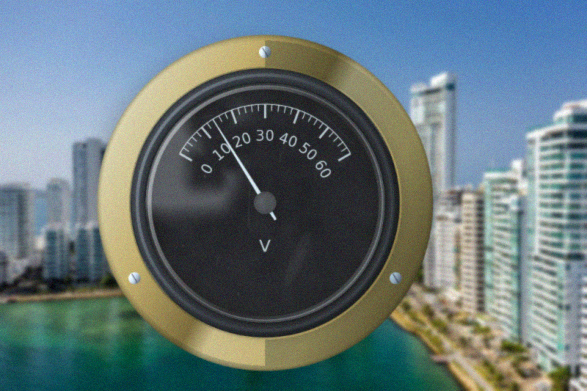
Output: **14** V
